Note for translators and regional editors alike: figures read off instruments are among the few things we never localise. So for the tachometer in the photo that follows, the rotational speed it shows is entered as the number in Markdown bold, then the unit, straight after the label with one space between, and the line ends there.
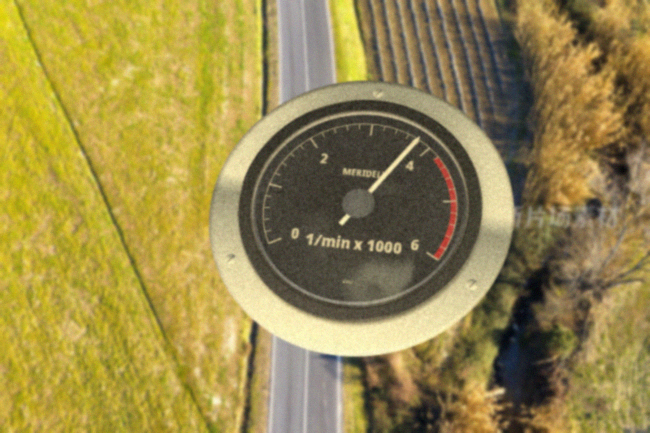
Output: **3800** rpm
